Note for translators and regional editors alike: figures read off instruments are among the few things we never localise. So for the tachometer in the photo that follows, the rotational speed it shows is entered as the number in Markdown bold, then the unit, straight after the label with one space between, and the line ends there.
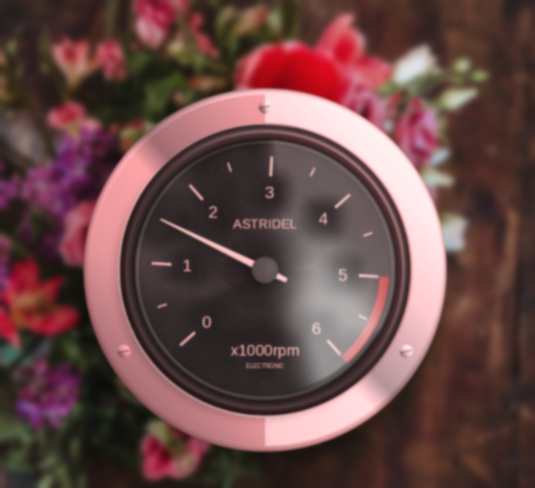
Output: **1500** rpm
